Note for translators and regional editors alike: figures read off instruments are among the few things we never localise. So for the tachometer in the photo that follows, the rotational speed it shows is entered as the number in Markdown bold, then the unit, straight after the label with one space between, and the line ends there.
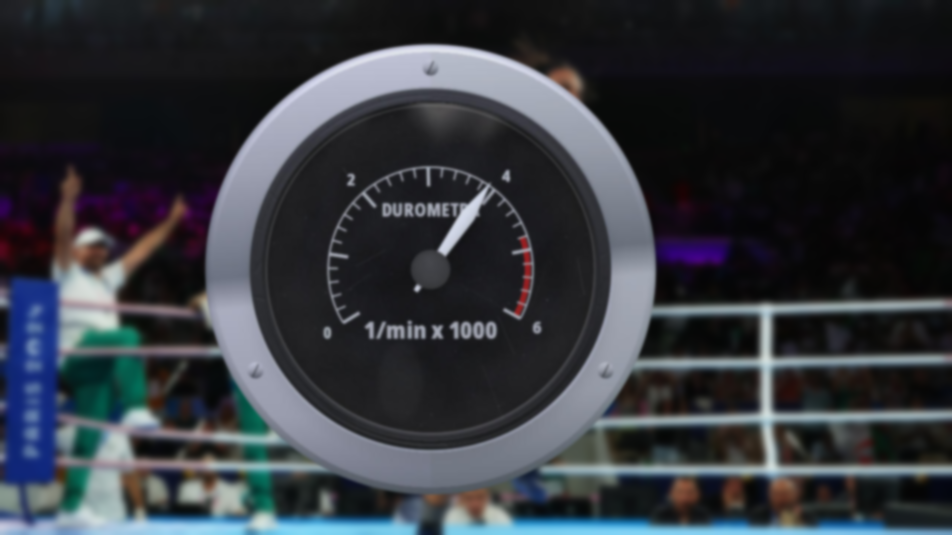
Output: **3900** rpm
